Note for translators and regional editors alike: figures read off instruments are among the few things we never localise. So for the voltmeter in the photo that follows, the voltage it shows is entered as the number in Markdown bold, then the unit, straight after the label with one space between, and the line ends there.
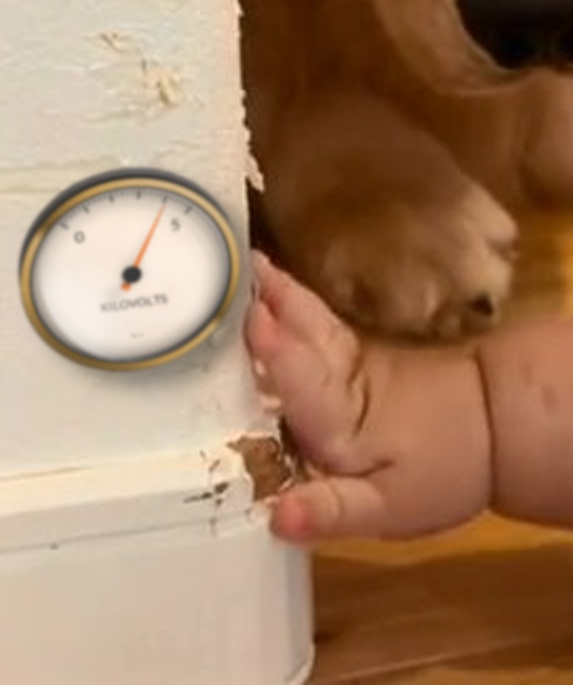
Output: **4** kV
